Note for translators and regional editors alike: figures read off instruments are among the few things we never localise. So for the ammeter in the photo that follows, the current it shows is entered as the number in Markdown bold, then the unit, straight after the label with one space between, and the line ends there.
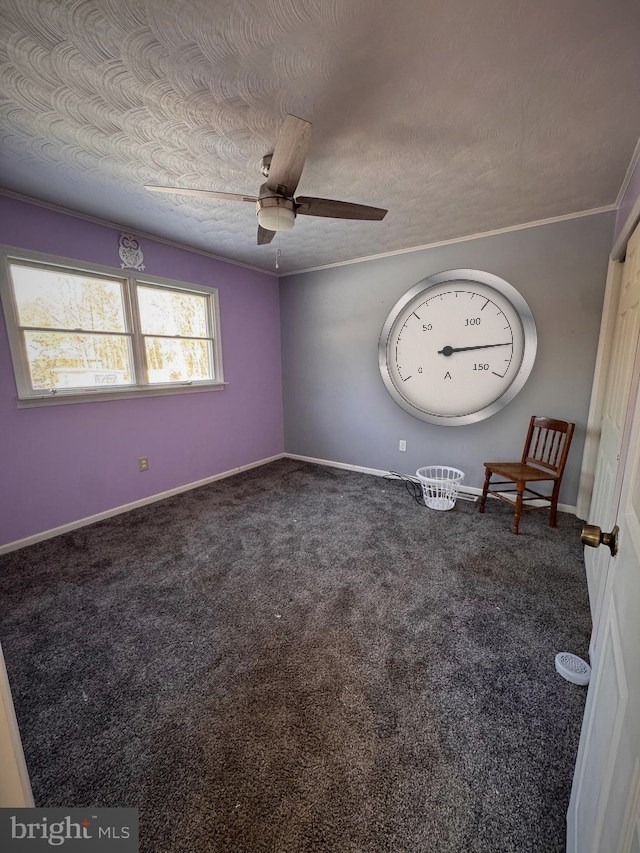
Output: **130** A
